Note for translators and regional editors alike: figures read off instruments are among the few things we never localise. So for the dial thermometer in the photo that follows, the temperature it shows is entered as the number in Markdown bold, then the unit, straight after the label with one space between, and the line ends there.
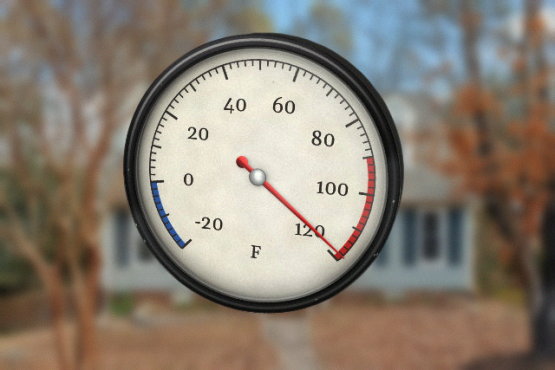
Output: **118** °F
